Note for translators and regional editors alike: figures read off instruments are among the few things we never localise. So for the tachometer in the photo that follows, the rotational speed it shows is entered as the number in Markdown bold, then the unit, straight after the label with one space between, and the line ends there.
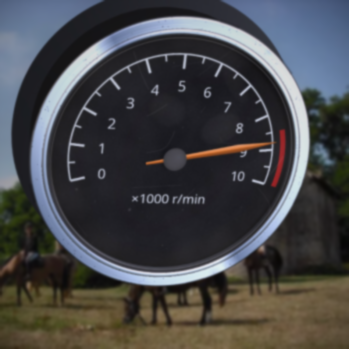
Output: **8750** rpm
